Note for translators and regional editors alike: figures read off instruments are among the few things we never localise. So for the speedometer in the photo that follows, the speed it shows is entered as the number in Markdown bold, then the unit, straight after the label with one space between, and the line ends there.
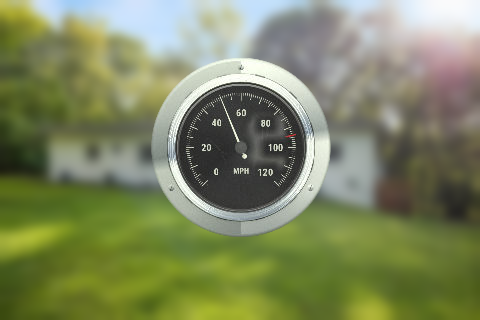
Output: **50** mph
